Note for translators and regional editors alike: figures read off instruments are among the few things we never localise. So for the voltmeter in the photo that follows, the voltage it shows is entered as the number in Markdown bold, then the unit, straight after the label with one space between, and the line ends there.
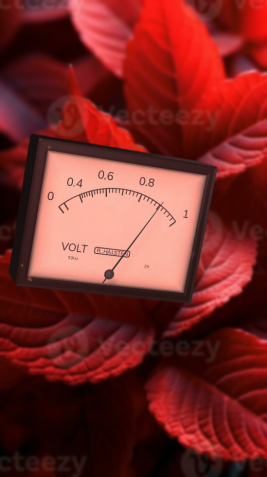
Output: **0.9** V
